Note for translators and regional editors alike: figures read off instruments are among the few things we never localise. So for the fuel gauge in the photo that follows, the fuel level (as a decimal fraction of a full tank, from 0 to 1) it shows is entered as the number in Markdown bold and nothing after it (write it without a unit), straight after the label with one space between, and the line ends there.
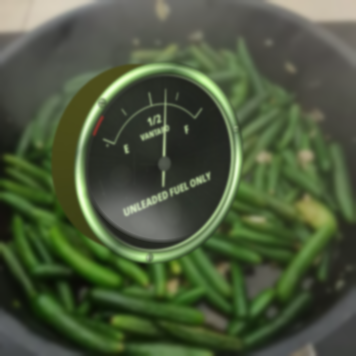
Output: **0.625**
